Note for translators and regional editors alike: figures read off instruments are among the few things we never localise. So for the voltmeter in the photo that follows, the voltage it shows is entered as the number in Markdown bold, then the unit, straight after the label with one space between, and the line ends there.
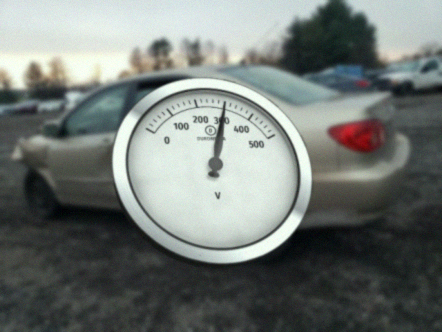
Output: **300** V
